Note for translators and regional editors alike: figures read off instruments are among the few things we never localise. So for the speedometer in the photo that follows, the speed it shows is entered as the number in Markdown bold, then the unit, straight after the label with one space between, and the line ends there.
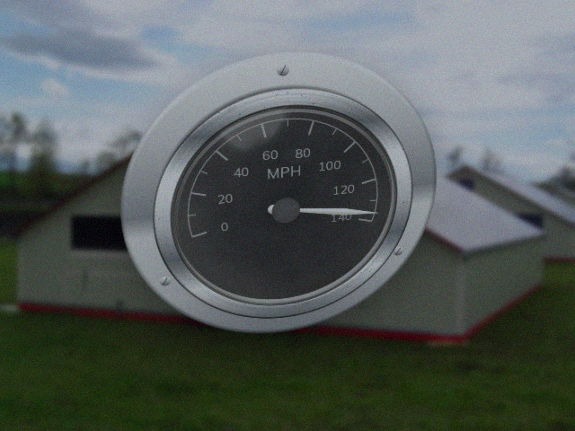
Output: **135** mph
